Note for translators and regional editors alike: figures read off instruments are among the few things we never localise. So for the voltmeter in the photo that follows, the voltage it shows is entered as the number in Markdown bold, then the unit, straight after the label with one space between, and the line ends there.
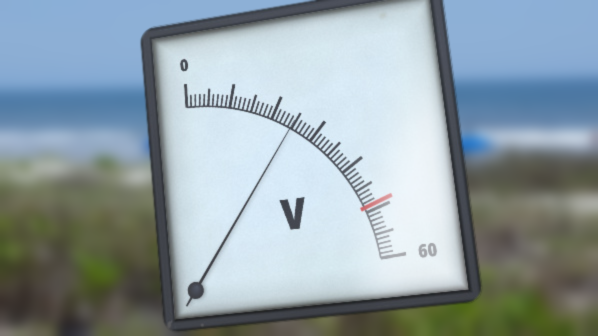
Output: **25** V
